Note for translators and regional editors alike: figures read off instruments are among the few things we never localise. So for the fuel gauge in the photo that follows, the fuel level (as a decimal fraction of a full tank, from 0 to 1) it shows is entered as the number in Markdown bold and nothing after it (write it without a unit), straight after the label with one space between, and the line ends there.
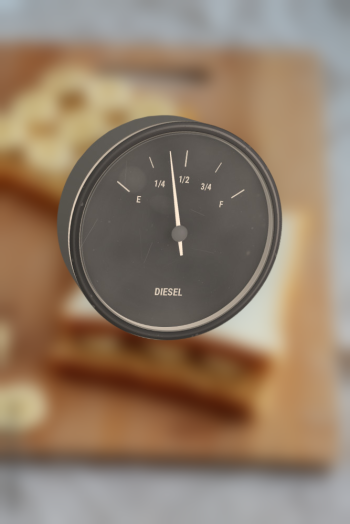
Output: **0.375**
